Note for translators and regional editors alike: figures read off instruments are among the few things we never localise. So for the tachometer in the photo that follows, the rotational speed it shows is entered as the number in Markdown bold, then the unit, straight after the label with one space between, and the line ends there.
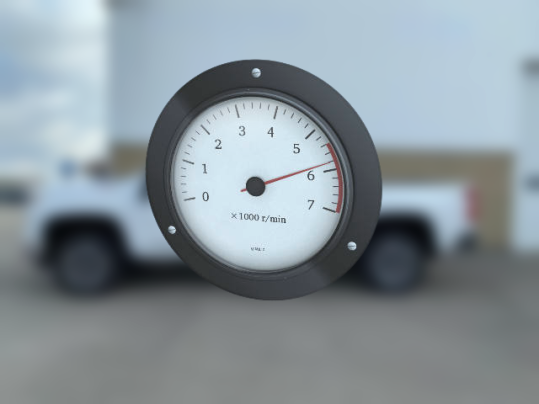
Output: **5800** rpm
